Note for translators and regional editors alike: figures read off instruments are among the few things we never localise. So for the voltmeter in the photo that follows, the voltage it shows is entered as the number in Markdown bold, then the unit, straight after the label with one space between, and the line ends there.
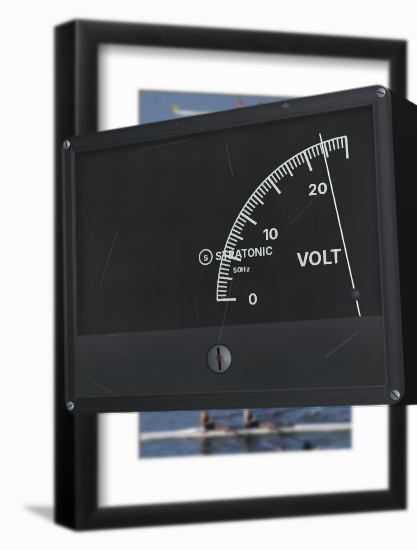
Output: **22.5** V
